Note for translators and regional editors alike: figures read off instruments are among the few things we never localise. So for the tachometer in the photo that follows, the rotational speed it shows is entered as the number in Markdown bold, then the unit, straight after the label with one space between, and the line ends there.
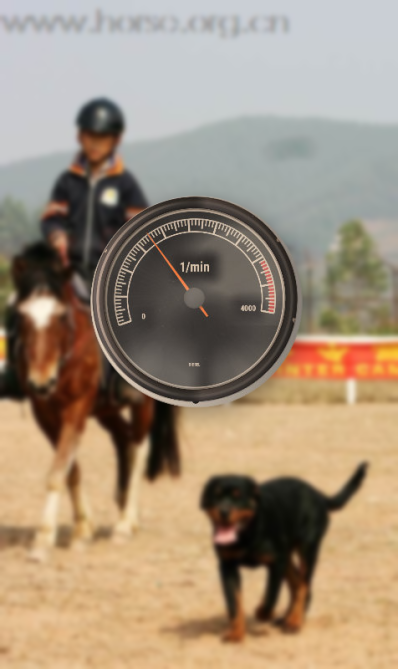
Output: **1400** rpm
